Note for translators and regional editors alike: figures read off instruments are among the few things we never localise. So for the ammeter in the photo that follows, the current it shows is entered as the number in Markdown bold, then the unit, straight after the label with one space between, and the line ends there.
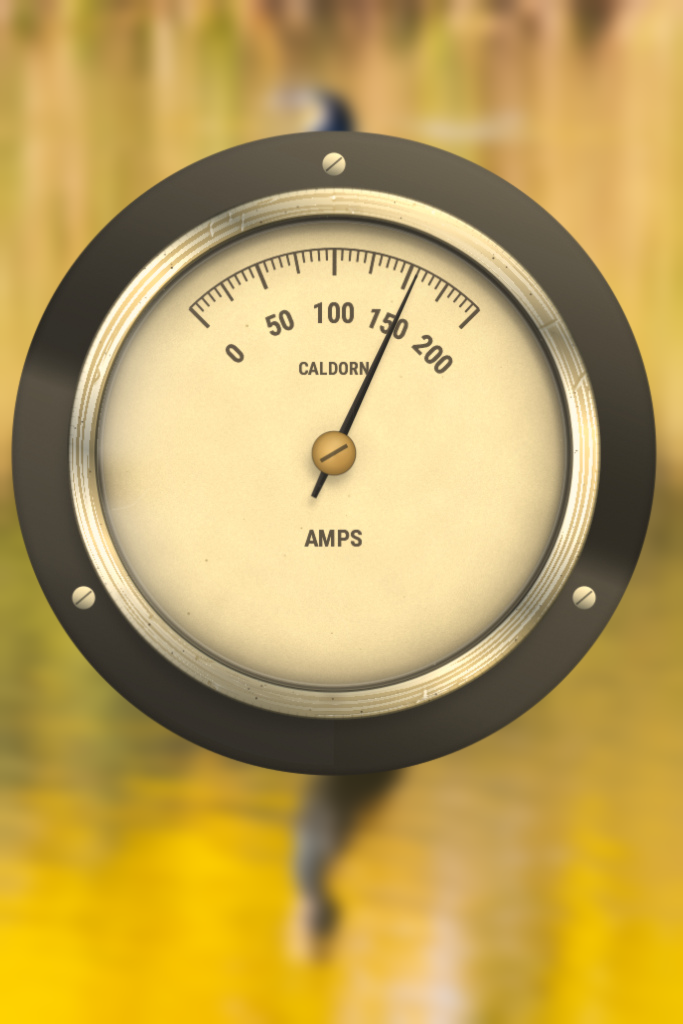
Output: **155** A
